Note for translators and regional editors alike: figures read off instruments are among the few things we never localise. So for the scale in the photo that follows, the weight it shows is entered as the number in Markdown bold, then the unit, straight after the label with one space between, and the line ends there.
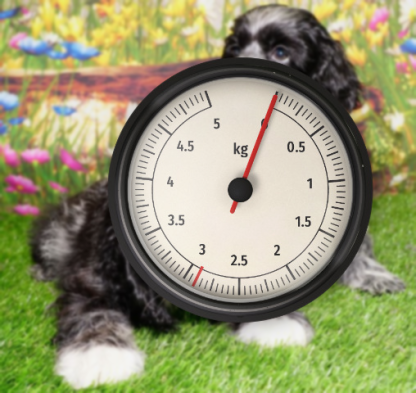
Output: **0** kg
